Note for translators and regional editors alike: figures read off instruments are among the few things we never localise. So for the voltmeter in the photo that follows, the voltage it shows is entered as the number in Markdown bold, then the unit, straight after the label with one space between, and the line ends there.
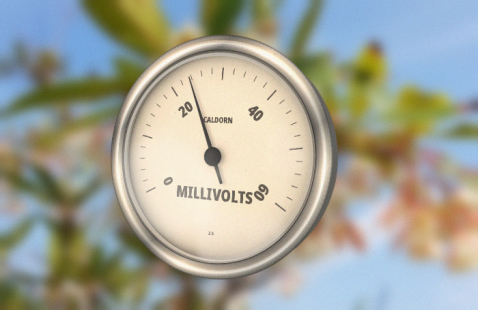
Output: **24** mV
